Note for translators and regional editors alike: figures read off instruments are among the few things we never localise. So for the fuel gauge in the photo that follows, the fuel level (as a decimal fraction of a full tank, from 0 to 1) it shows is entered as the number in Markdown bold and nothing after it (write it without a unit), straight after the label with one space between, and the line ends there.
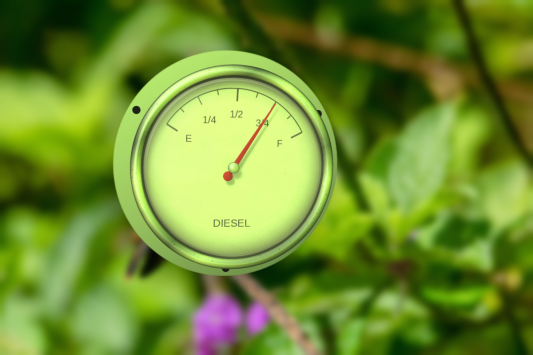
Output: **0.75**
